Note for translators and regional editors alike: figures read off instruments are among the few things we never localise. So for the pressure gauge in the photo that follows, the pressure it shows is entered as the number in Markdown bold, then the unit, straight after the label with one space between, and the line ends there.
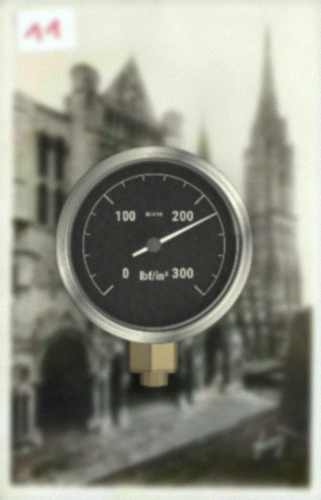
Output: **220** psi
